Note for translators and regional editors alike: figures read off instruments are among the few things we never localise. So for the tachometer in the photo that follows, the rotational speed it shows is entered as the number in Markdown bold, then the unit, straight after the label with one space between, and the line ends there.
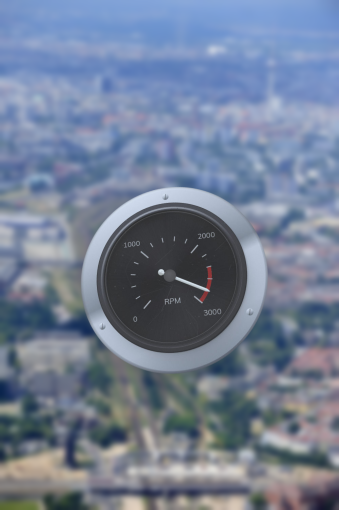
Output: **2800** rpm
